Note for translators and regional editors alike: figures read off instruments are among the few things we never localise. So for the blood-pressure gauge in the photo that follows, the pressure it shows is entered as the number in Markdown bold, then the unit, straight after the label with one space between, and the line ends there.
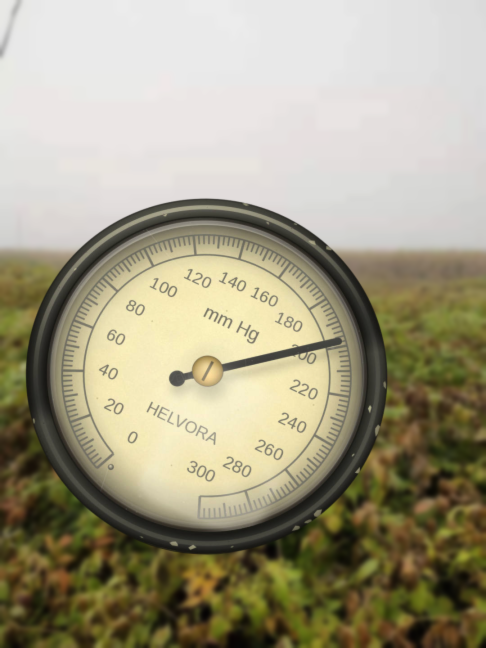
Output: **198** mmHg
